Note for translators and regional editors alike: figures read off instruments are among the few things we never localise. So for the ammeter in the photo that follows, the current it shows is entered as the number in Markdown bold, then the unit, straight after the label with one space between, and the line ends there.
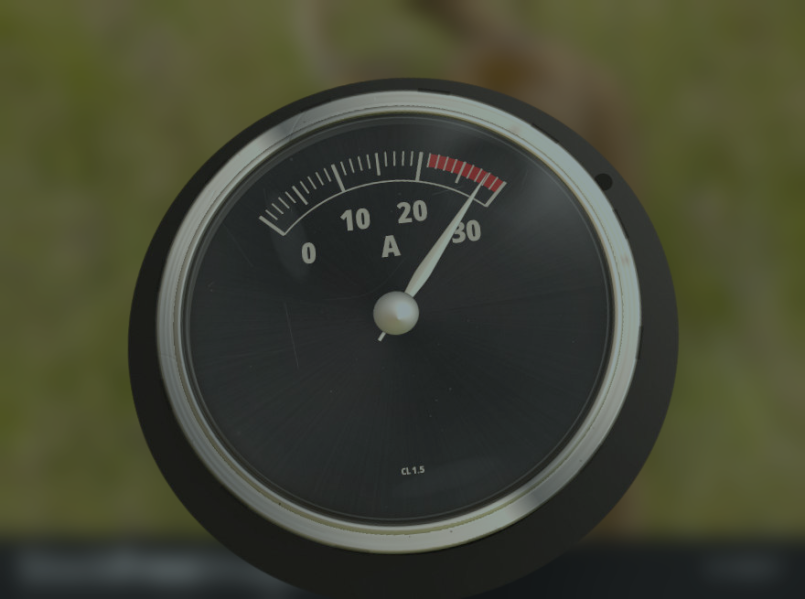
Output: **28** A
